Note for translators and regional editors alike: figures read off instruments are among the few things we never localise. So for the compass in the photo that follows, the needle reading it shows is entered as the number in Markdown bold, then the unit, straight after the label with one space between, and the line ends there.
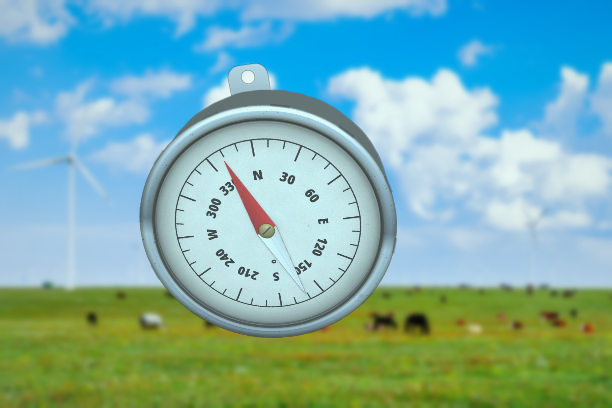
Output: **340** °
